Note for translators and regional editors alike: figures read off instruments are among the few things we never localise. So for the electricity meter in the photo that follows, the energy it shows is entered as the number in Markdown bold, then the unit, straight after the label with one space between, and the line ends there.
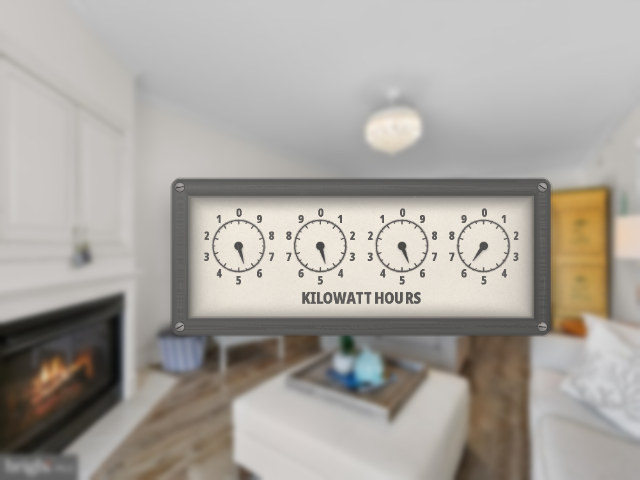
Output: **5456** kWh
